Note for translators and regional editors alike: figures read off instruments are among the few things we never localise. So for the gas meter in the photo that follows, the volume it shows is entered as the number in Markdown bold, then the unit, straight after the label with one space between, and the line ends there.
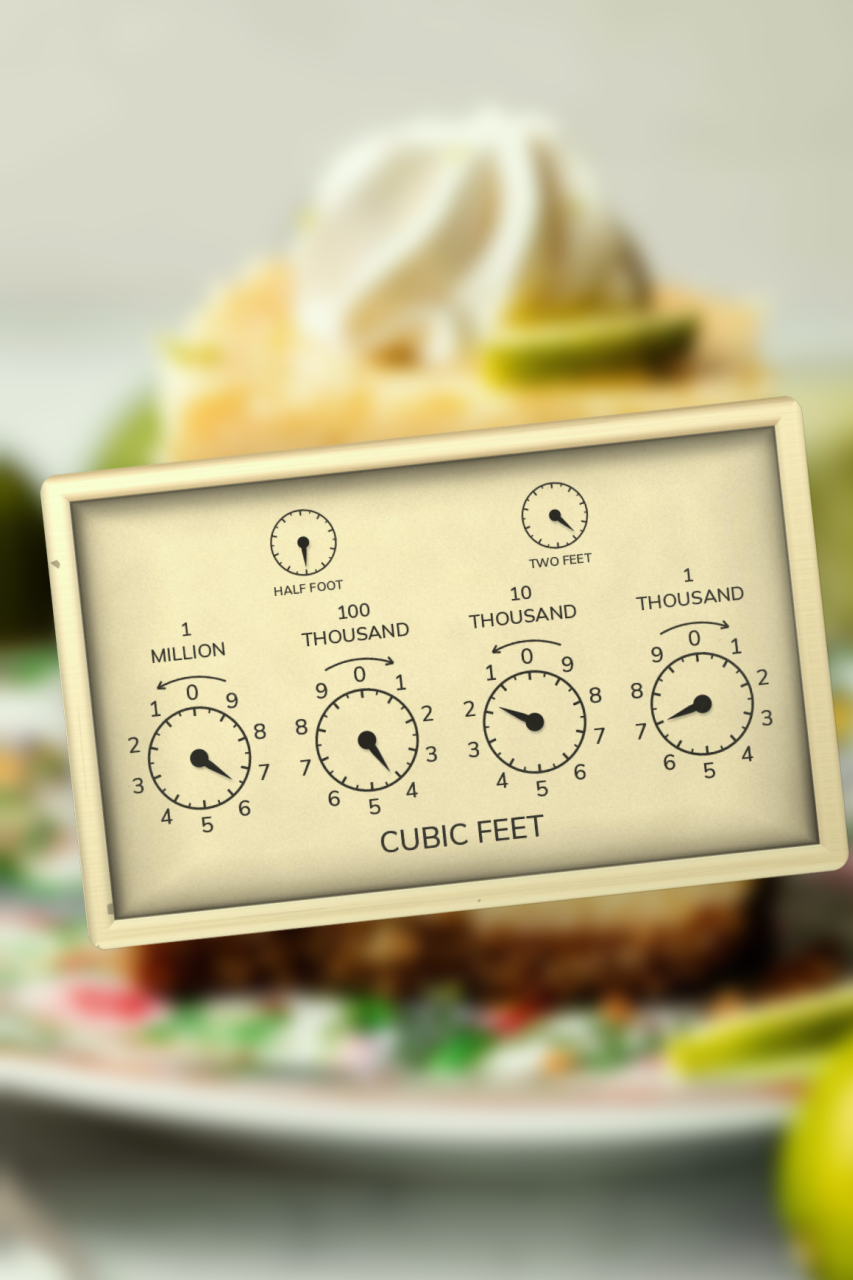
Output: **641700** ft³
